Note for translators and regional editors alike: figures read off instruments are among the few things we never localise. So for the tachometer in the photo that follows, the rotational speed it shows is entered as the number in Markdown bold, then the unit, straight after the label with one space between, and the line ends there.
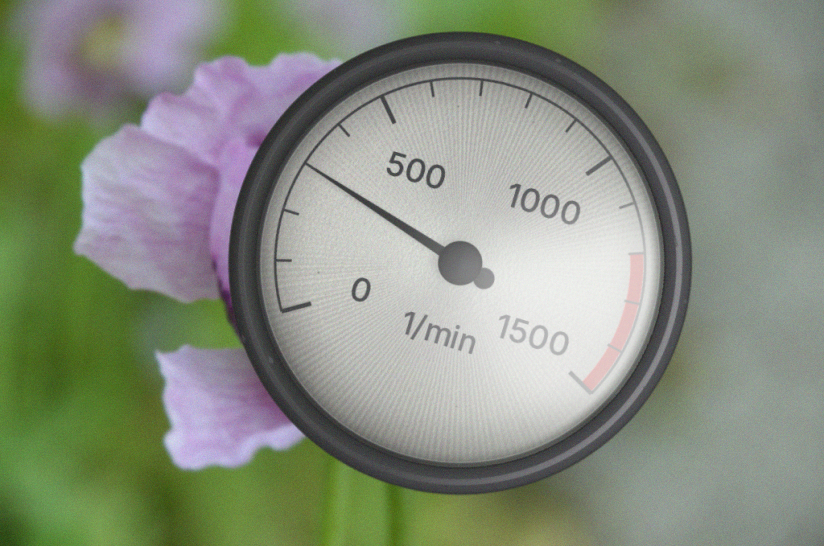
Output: **300** rpm
